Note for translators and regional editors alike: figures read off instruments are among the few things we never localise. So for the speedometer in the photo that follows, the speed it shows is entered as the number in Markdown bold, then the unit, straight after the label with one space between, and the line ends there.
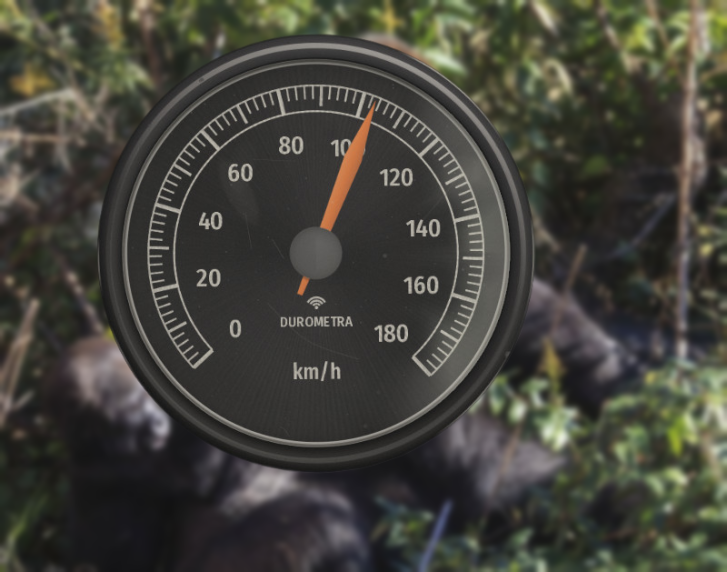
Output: **103** km/h
